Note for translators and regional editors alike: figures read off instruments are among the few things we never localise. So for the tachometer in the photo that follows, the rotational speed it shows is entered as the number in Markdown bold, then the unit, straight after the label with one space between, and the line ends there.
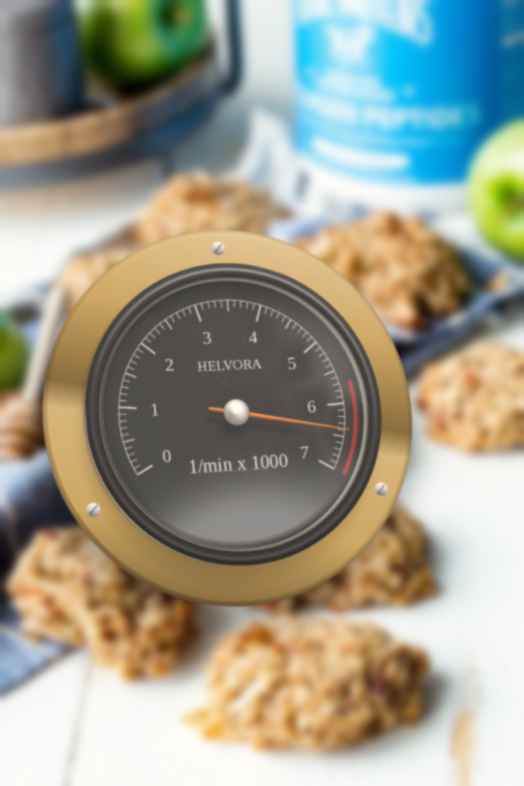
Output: **6400** rpm
